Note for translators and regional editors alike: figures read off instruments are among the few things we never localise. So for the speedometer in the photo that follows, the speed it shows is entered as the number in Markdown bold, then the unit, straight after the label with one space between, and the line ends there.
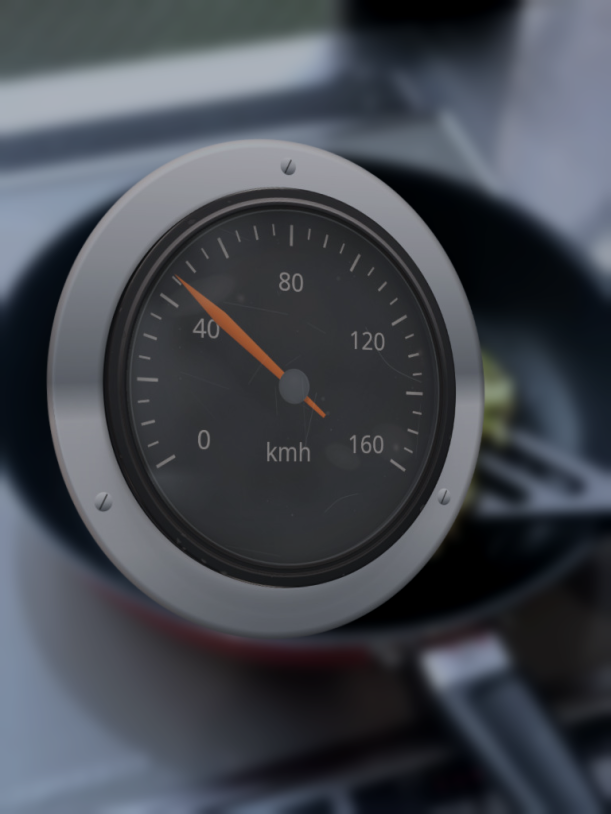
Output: **45** km/h
